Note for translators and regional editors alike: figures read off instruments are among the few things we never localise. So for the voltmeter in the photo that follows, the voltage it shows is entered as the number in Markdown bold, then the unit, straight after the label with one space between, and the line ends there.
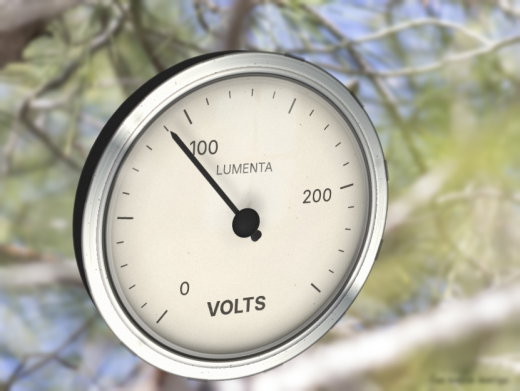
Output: **90** V
